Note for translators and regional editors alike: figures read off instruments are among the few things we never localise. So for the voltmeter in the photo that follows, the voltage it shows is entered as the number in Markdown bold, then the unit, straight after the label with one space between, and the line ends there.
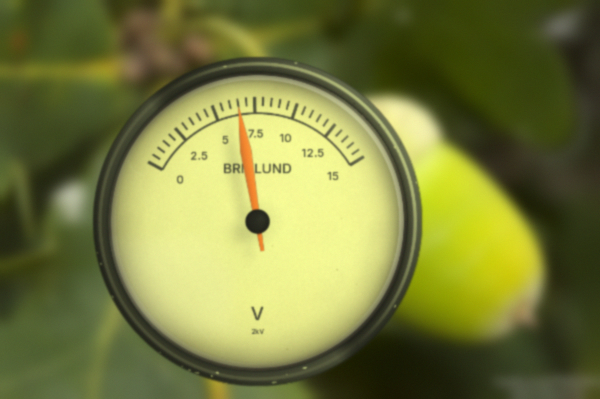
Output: **6.5** V
